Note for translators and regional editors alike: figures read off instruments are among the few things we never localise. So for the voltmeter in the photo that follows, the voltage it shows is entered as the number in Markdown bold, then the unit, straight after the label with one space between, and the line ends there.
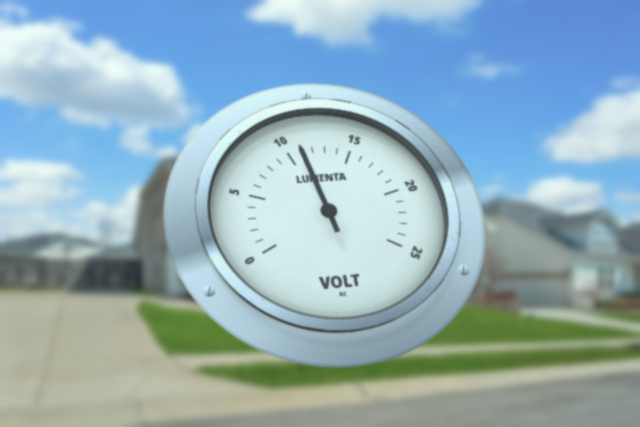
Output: **11** V
